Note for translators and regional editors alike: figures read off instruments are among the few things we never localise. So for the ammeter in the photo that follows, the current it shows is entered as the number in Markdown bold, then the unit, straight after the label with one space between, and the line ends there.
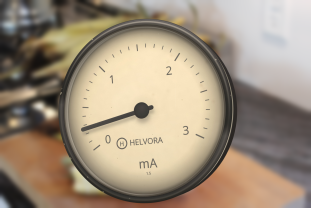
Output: **0.25** mA
